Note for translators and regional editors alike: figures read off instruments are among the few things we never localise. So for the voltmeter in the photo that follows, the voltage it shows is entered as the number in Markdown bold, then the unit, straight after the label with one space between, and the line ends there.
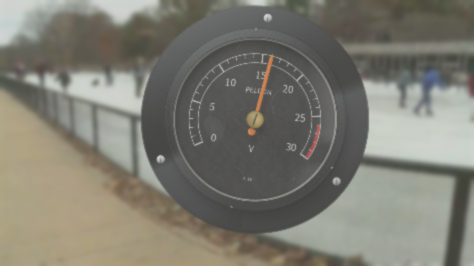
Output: **16** V
